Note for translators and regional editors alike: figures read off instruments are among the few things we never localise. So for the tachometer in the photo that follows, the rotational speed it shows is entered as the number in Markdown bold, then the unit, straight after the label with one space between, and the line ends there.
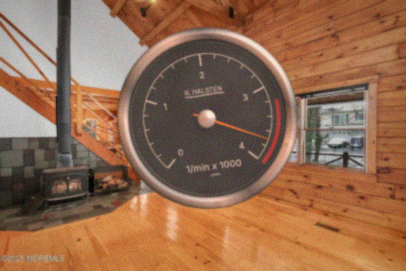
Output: **3700** rpm
